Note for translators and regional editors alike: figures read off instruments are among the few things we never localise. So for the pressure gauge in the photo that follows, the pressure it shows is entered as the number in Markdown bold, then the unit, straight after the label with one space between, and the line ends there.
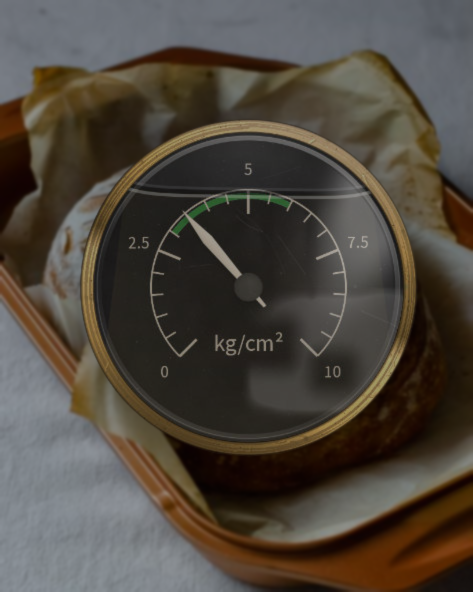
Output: **3.5** kg/cm²
